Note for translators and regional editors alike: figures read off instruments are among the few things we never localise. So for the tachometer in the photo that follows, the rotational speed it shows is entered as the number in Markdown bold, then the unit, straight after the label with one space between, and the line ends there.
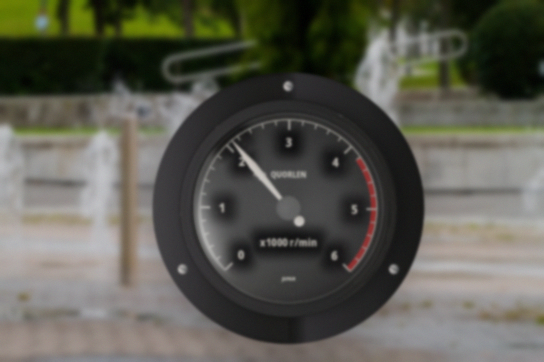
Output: **2100** rpm
